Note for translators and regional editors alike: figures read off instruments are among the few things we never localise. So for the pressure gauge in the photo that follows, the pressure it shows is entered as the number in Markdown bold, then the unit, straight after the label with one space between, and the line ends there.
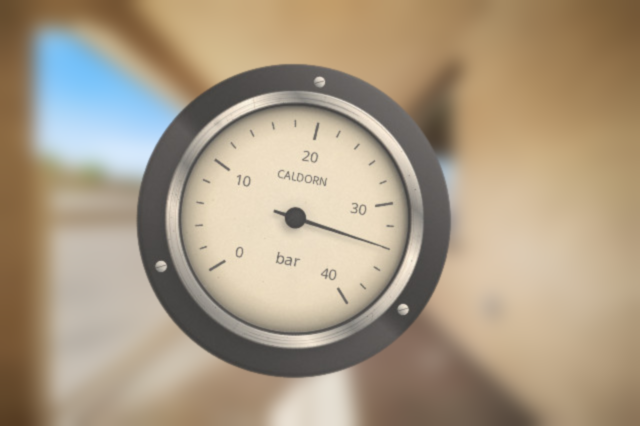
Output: **34** bar
